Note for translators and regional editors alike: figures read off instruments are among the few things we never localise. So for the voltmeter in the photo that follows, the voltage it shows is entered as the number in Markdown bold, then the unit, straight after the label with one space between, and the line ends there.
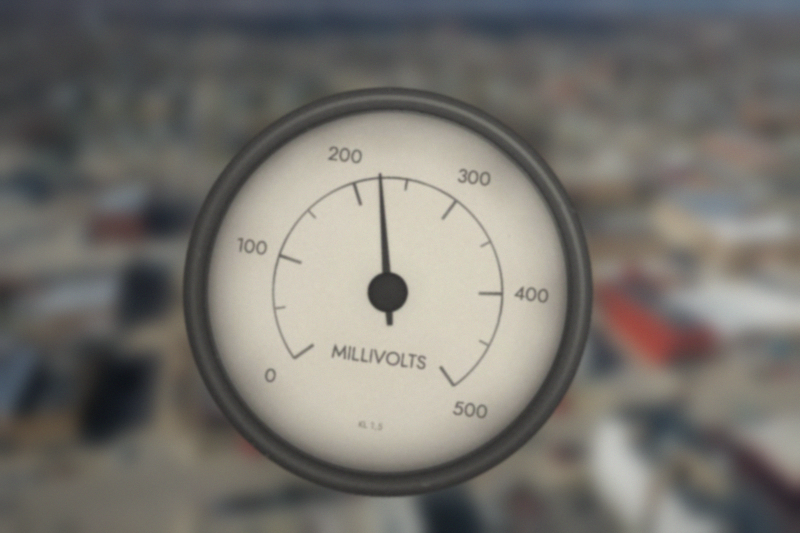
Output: **225** mV
